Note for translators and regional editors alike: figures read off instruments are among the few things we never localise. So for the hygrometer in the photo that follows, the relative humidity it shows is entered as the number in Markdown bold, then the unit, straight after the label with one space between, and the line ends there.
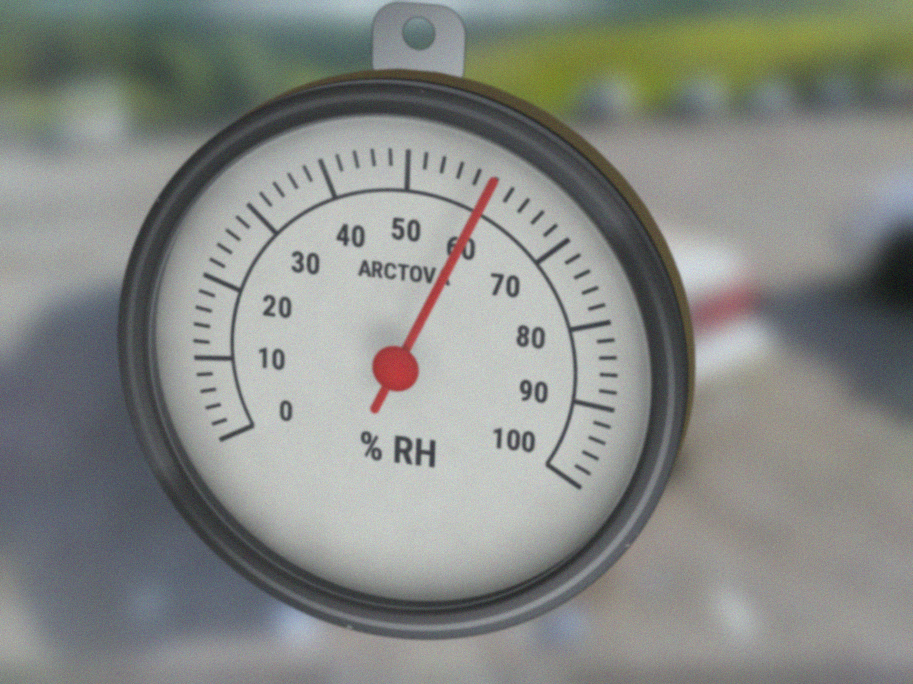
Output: **60** %
